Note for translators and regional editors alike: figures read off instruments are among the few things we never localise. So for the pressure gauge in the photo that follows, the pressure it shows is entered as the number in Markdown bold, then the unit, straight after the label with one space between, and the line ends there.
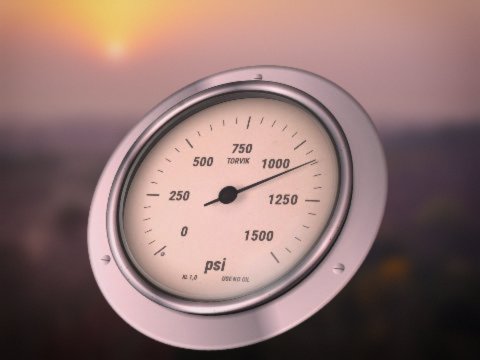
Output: **1100** psi
